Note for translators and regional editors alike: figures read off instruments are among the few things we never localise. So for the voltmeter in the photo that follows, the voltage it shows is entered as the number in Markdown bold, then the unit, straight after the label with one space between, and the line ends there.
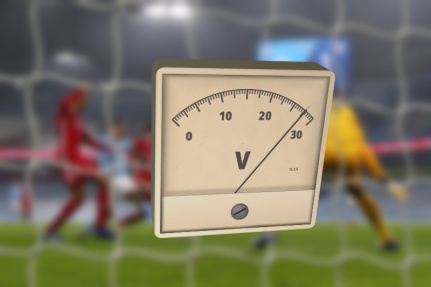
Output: **27.5** V
